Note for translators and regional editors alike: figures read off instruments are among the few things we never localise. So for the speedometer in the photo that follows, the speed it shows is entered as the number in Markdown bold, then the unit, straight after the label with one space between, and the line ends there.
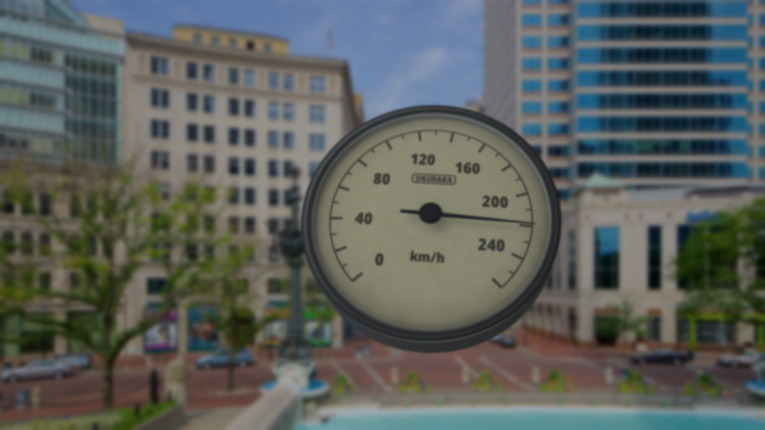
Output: **220** km/h
